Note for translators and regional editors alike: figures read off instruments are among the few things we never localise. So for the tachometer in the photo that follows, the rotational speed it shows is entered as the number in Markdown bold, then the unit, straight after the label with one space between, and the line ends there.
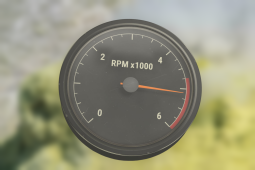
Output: **5125** rpm
